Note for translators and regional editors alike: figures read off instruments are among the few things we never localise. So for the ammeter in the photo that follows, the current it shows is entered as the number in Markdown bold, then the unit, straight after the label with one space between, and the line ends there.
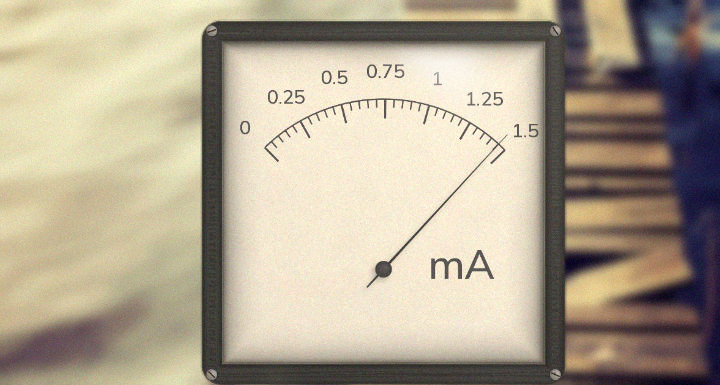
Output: **1.45** mA
